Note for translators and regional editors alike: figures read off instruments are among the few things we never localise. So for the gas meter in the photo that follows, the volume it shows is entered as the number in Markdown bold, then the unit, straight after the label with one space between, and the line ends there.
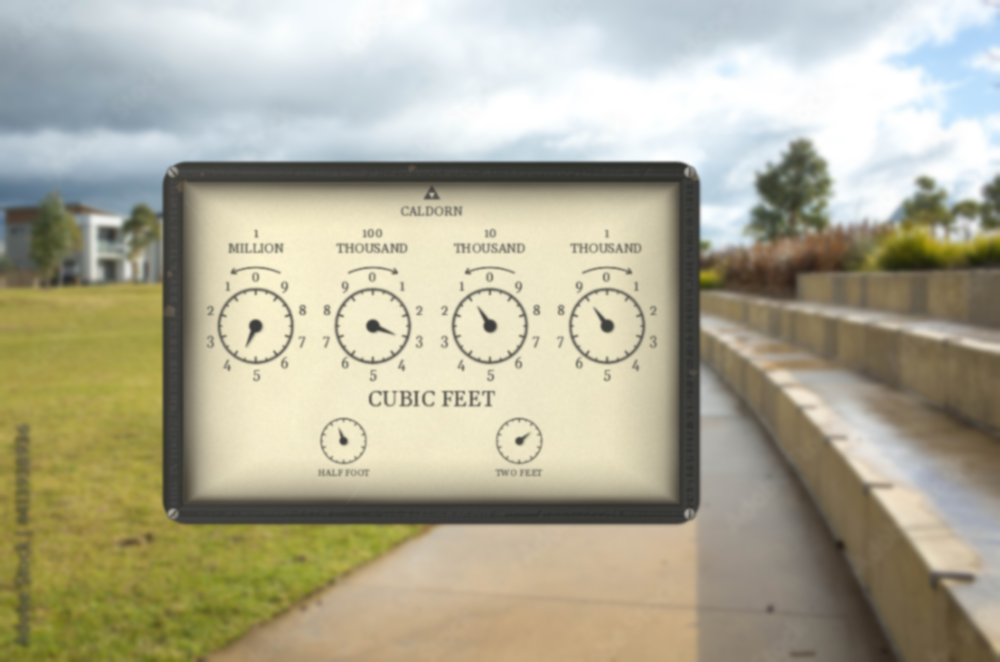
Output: **430900** ft³
